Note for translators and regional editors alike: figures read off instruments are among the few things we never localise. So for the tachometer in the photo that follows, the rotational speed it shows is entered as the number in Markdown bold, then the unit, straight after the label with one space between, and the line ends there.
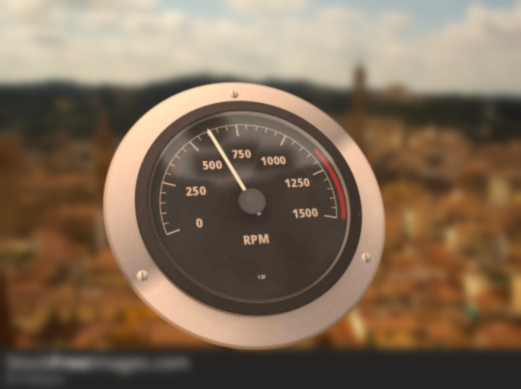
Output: **600** rpm
